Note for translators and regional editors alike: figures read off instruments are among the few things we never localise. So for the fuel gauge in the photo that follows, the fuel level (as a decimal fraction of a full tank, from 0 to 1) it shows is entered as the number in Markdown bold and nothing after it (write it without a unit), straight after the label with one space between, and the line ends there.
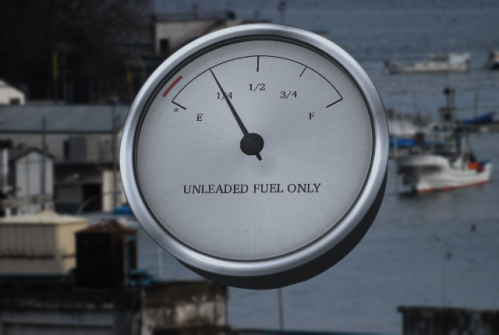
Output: **0.25**
